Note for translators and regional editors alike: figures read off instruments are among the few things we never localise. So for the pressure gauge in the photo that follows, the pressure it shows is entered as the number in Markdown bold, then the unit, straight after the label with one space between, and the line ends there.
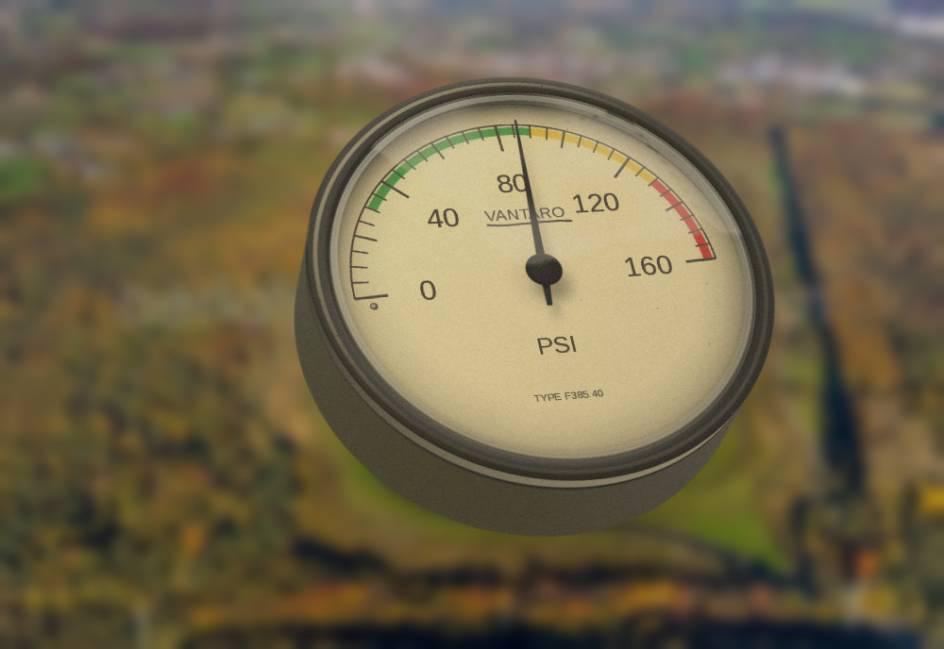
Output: **85** psi
